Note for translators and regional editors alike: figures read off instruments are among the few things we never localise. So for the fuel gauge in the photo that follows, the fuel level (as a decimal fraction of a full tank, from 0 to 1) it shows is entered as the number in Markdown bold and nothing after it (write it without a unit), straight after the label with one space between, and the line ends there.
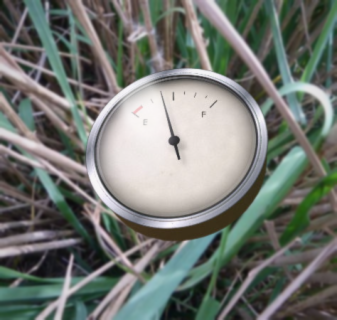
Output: **0.375**
